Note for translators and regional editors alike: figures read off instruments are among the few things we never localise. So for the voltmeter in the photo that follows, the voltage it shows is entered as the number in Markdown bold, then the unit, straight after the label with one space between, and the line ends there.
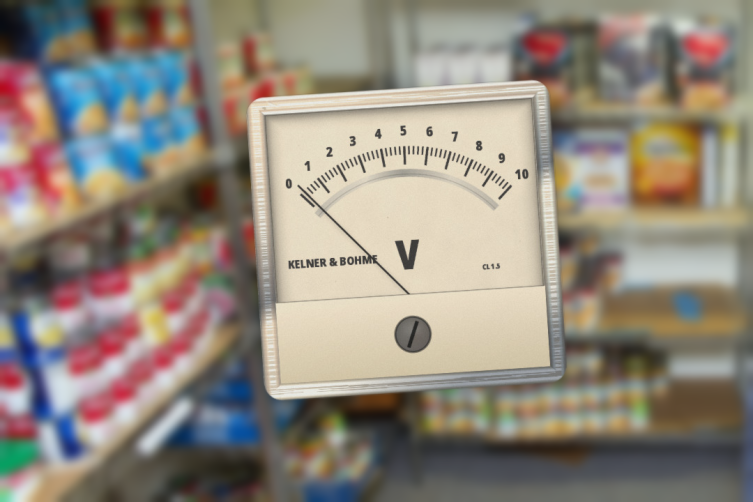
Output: **0.2** V
